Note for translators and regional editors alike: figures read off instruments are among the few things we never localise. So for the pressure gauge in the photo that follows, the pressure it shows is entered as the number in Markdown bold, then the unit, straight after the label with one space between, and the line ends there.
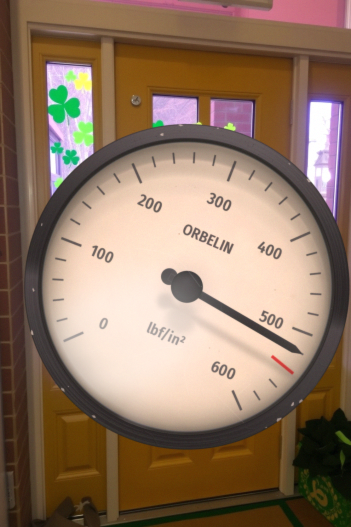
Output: **520** psi
